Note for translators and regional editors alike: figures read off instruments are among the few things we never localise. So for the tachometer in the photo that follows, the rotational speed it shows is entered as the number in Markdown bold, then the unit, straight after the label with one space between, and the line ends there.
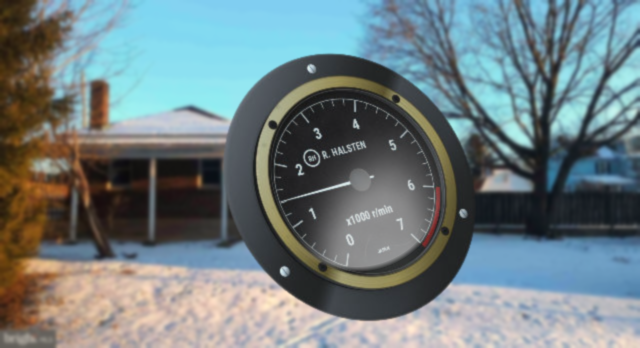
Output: **1400** rpm
